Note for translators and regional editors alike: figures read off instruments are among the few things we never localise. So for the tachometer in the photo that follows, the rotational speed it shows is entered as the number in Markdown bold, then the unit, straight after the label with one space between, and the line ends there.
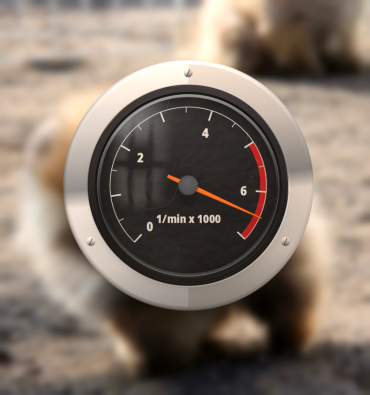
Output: **6500** rpm
